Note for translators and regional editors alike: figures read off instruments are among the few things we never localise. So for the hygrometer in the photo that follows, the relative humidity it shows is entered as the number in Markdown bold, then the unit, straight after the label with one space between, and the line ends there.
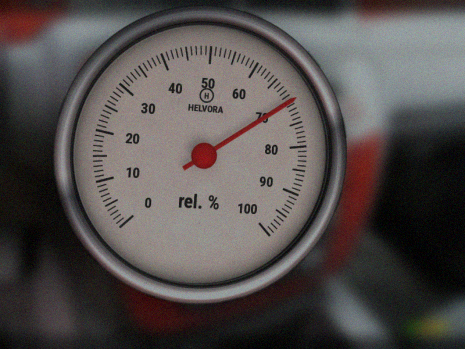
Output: **70** %
